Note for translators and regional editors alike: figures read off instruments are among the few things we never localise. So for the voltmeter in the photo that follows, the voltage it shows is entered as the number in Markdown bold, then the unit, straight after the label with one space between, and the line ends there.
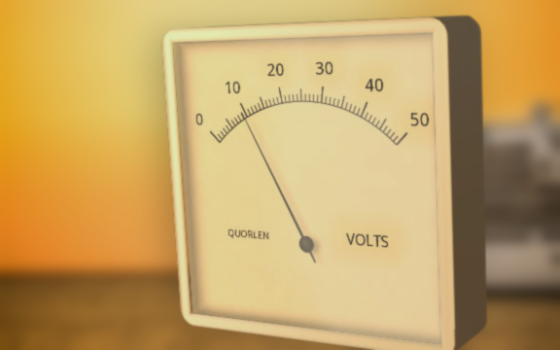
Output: **10** V
